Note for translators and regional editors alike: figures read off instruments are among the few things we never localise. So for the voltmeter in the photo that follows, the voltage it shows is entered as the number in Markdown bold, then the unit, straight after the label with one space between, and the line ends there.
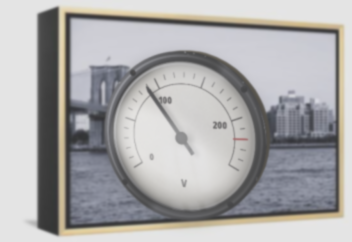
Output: **90** V
